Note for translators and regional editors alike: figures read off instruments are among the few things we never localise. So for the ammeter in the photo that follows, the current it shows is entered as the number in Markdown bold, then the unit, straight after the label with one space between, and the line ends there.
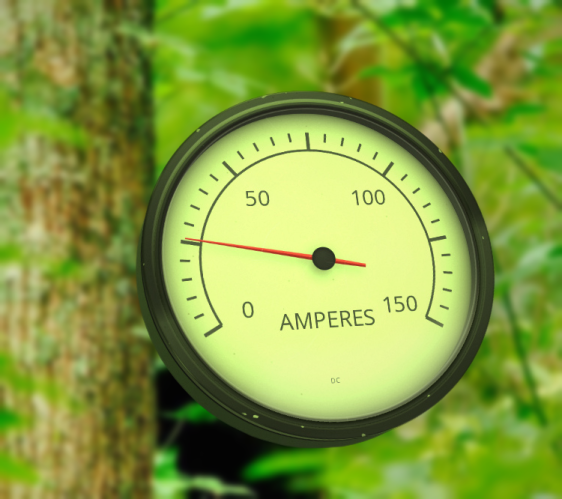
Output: **25** A
